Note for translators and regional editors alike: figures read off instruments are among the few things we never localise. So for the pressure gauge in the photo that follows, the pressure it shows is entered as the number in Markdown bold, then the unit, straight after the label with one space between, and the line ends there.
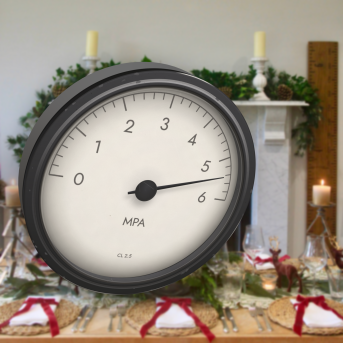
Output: **5.4** MPa
